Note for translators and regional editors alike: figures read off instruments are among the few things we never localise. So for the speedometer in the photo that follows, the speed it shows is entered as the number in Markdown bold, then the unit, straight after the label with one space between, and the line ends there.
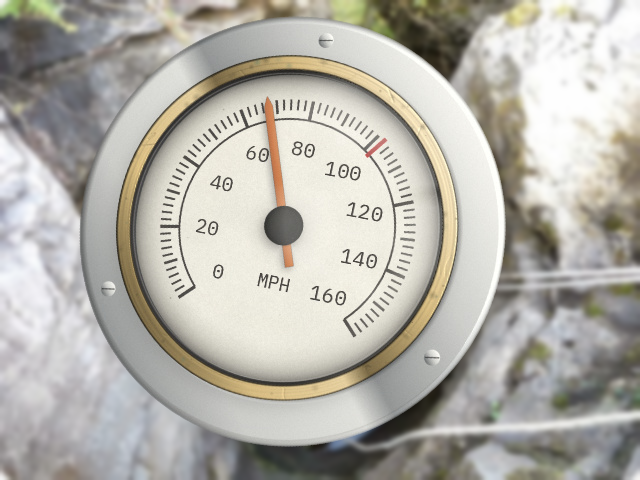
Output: **68** mph
